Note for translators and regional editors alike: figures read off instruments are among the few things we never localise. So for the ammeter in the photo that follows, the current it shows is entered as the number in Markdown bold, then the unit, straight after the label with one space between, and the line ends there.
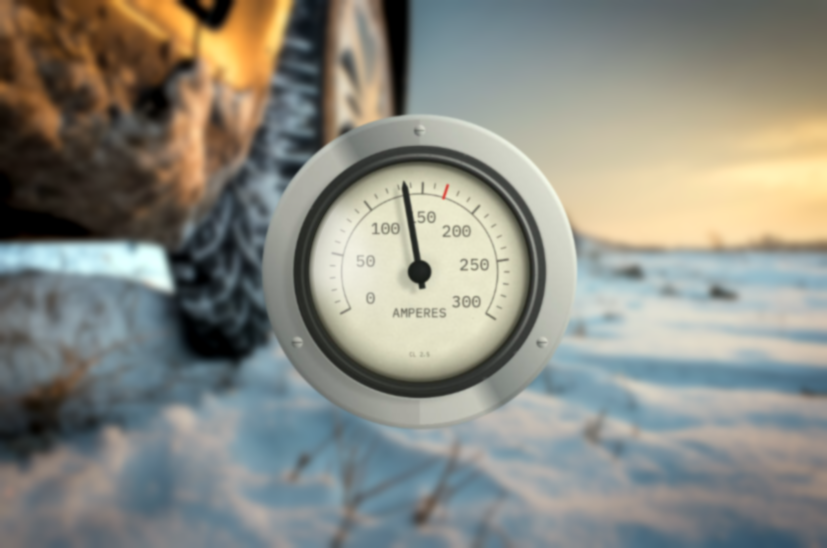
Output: **135** A
